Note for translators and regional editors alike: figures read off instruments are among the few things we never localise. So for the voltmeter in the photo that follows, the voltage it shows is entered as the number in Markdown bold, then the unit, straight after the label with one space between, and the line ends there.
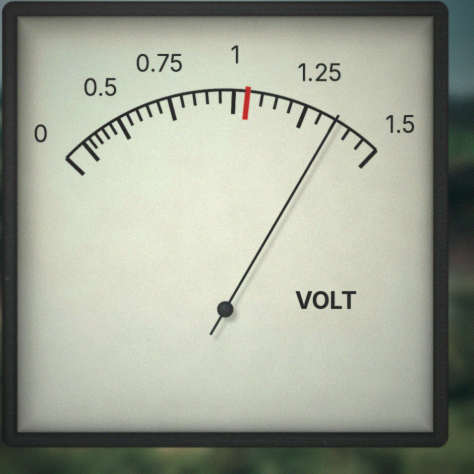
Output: **1.35** V
